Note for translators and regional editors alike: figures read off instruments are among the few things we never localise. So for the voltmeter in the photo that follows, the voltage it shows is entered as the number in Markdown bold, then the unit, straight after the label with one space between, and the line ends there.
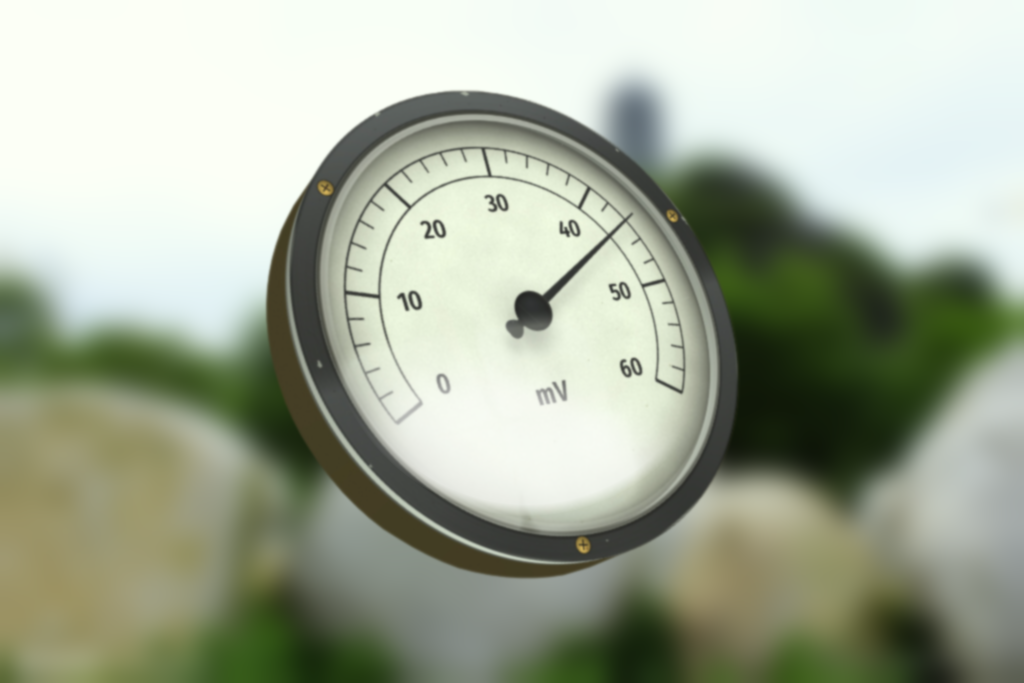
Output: **44** mV
